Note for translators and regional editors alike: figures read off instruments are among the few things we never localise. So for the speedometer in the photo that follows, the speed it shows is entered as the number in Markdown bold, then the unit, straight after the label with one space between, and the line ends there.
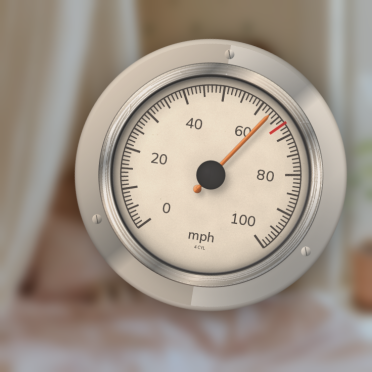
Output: **63** mph
